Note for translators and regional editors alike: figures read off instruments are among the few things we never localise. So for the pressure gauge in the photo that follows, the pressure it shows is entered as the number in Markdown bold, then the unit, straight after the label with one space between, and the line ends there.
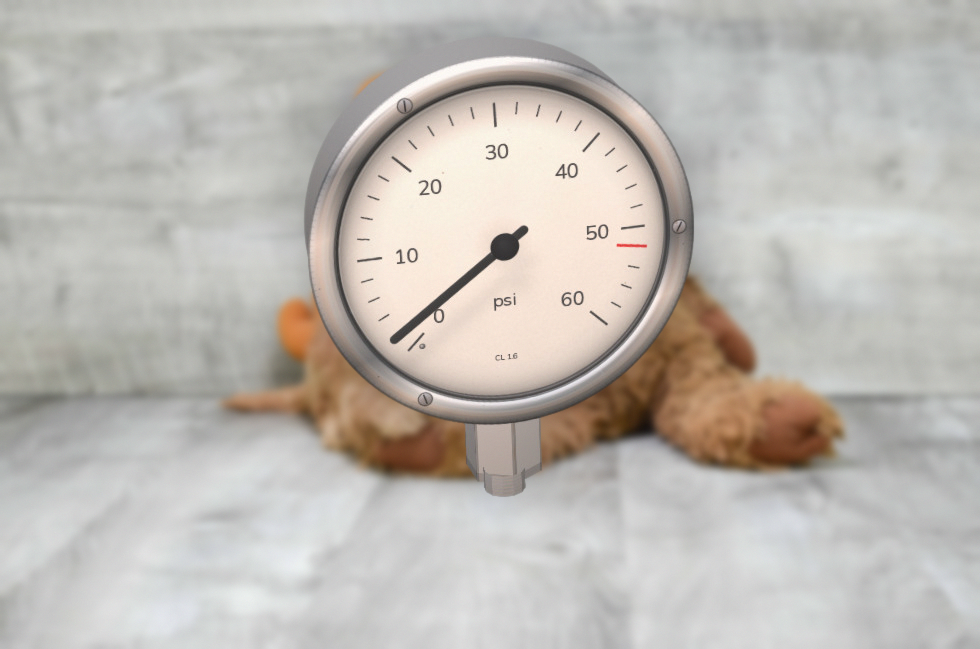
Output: **2** psi
